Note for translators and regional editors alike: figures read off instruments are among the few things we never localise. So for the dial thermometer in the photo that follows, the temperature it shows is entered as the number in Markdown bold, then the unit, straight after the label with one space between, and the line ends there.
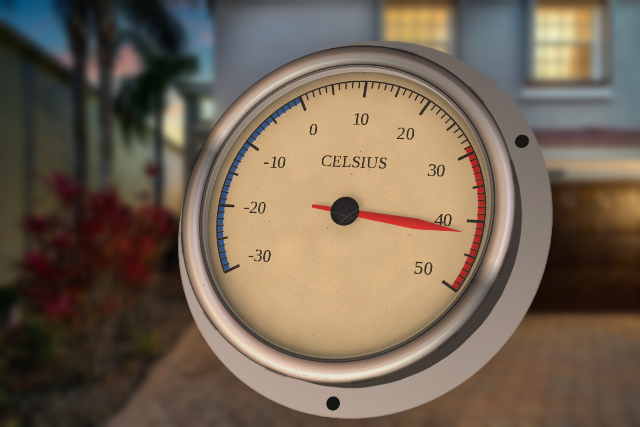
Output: **42** °C
